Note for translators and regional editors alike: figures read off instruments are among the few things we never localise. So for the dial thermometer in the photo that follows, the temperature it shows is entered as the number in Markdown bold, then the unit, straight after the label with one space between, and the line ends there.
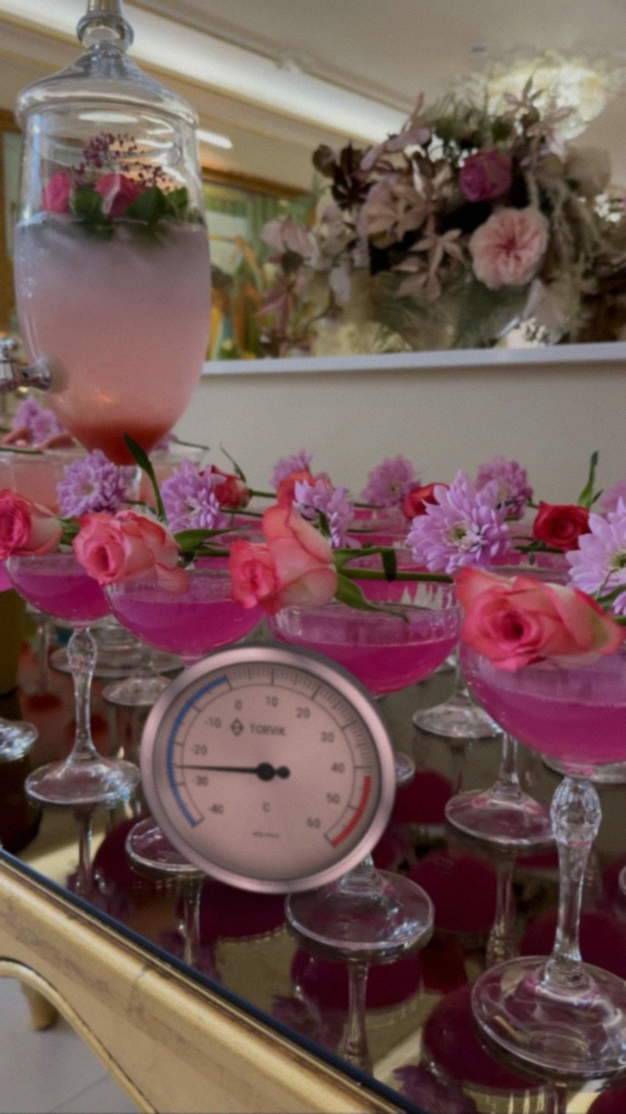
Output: **-25** °C
